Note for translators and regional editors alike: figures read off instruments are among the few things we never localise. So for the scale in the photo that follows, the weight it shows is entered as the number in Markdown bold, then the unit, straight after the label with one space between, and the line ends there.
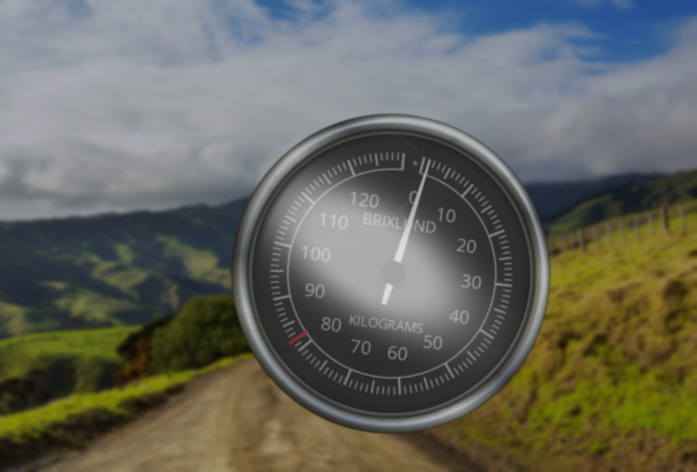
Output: **1** kg
